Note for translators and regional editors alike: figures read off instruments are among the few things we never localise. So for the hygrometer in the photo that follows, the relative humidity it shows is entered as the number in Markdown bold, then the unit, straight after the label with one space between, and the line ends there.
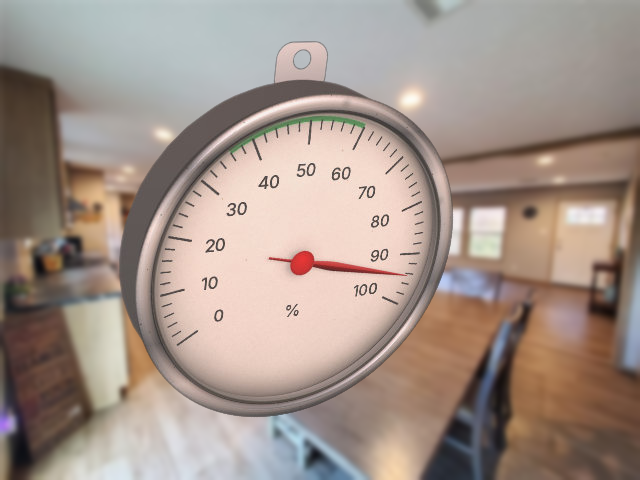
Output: **94** %
